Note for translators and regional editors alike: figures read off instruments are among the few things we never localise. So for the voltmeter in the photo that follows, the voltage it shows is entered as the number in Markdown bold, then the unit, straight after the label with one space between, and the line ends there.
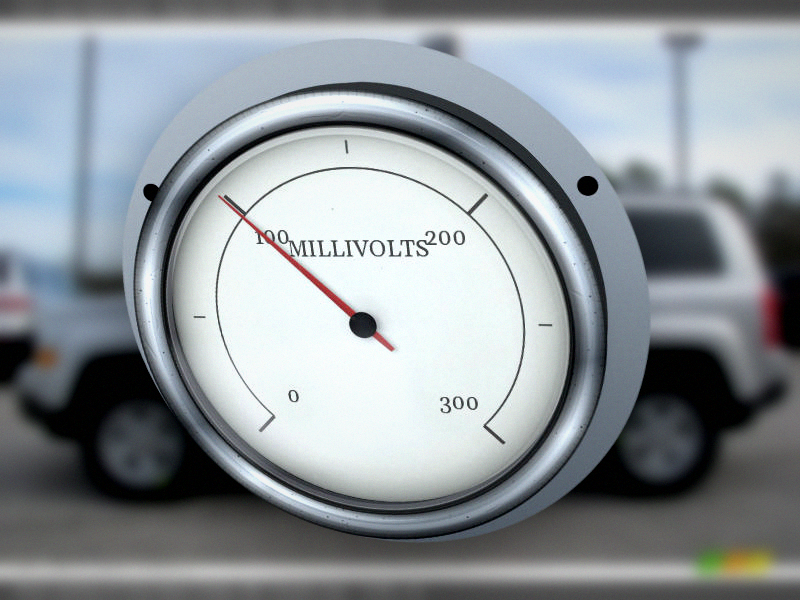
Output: **100** mV
